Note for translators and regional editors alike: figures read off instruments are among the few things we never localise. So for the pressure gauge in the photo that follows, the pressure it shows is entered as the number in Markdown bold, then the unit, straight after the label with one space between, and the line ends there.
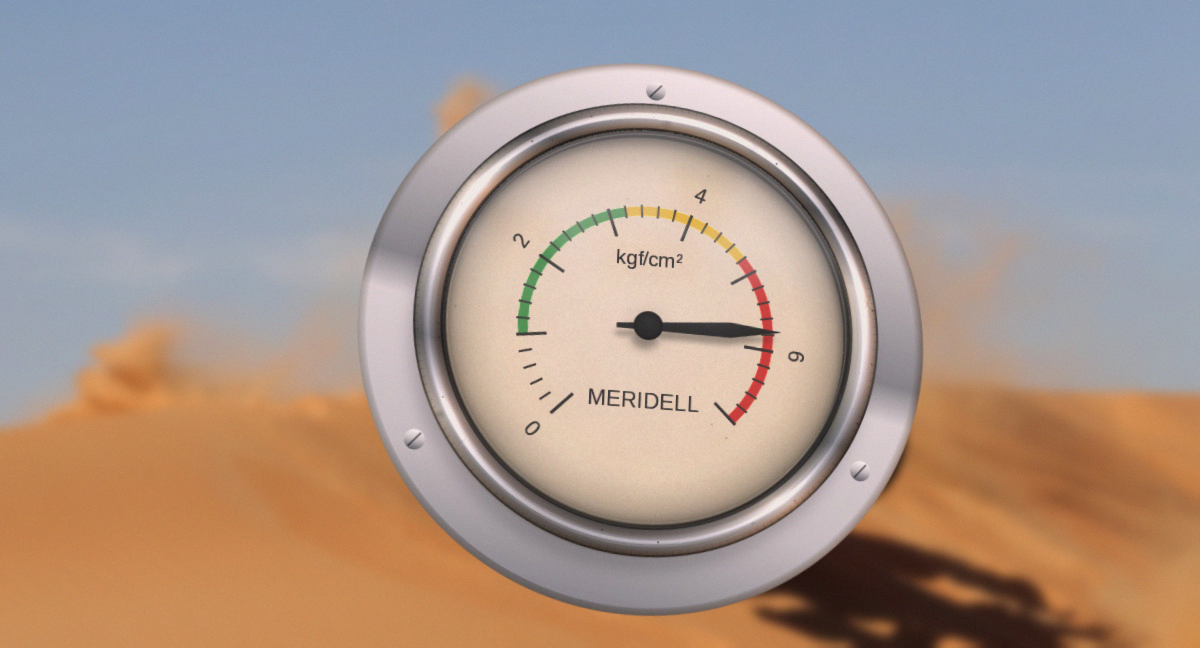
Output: **5.8** kg/cm²
